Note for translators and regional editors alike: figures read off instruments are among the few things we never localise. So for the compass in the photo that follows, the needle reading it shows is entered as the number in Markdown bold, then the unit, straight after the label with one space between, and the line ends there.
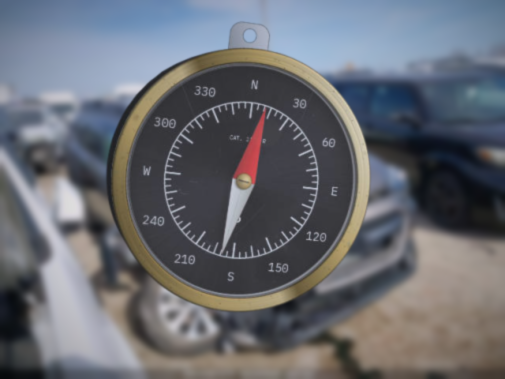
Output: **10** °
